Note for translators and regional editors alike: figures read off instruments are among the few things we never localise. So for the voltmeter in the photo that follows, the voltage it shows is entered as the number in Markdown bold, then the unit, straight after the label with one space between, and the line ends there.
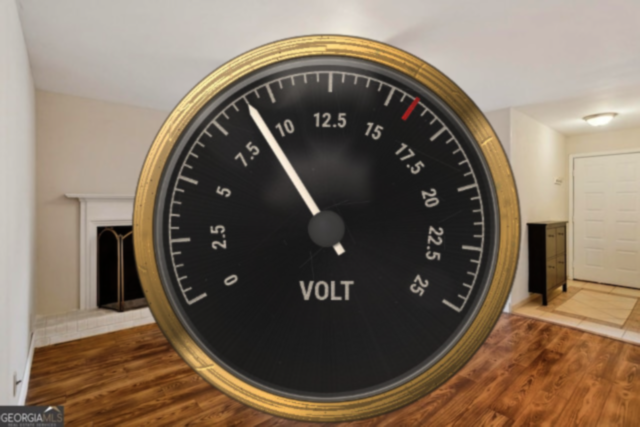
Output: **9** V
